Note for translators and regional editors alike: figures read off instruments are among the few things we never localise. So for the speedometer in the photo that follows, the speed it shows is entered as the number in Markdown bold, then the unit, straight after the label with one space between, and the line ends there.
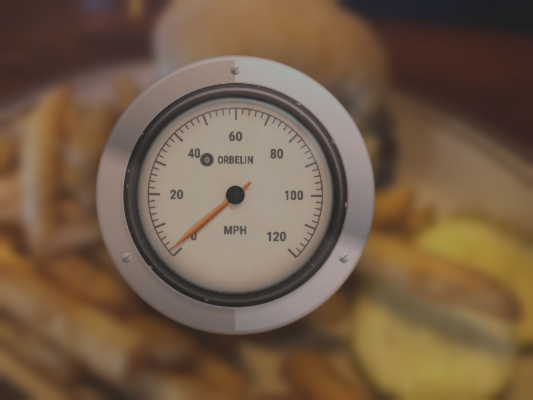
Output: **2** mph
